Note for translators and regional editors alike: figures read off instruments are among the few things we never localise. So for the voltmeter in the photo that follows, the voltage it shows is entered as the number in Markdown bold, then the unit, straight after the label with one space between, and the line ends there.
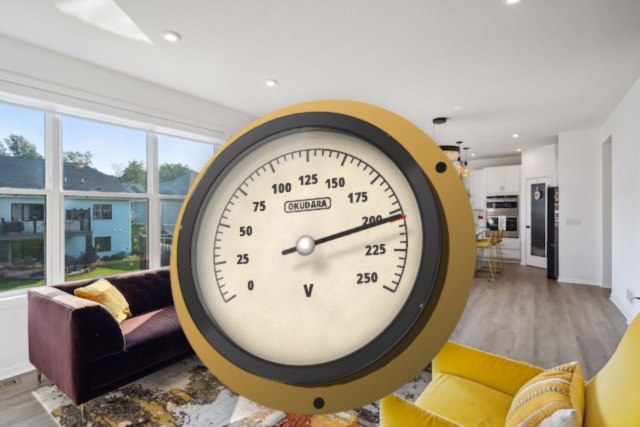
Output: **205** V
